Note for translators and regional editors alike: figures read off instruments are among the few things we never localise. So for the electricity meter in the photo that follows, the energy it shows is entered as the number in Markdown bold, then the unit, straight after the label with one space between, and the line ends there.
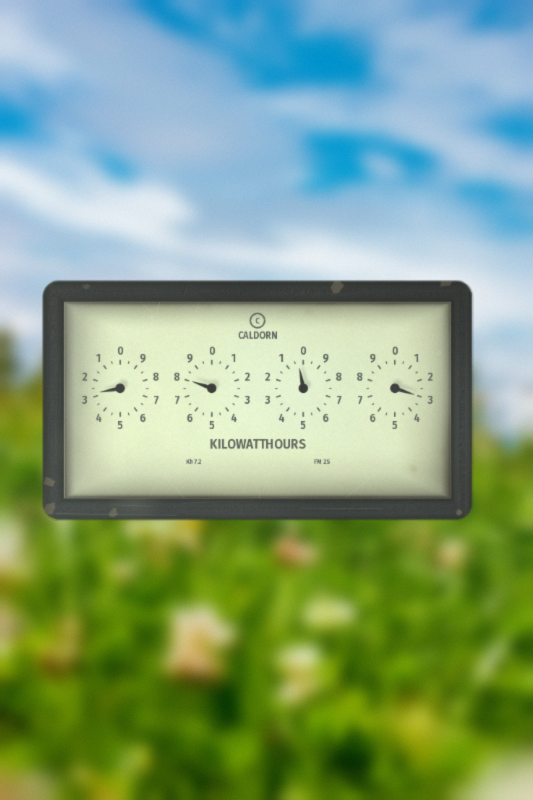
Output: **2803** kWh
